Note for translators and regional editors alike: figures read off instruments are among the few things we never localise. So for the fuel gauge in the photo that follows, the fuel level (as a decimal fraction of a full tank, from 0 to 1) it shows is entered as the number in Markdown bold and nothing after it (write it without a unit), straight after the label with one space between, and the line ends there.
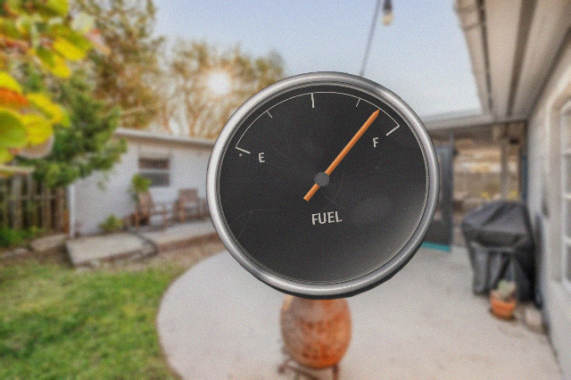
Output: **0.875**
